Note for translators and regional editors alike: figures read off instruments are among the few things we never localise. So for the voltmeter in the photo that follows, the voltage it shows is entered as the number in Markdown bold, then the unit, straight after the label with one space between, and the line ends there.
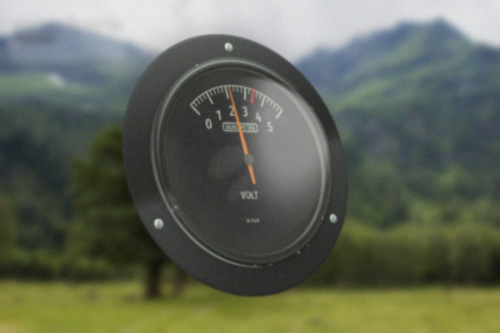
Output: **2** V
